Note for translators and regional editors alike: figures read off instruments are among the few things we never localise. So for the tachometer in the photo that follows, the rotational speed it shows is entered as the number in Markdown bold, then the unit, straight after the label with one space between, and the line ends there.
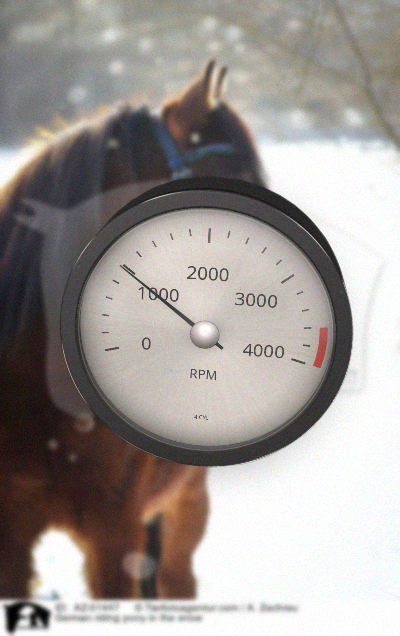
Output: **1000** rpm
